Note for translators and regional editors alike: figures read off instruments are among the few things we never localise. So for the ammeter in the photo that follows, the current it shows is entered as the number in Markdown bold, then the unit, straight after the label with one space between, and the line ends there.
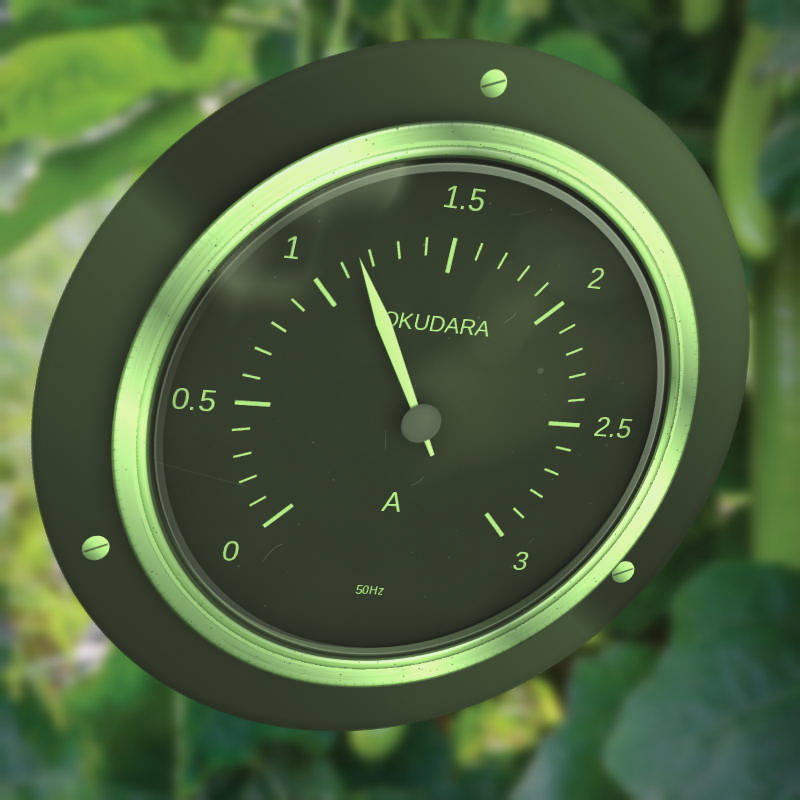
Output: **1.15** A
